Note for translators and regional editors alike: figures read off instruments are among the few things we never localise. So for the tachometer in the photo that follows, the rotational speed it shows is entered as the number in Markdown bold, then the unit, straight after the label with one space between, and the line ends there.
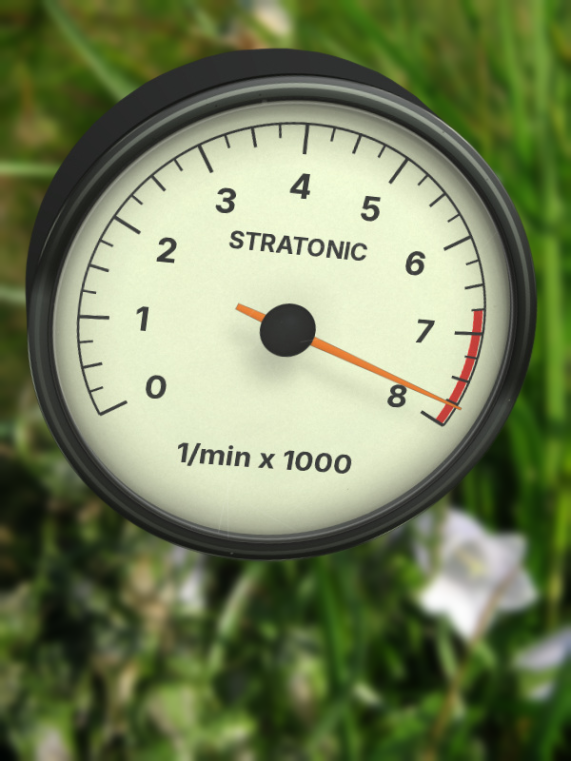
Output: **7750** rpm
